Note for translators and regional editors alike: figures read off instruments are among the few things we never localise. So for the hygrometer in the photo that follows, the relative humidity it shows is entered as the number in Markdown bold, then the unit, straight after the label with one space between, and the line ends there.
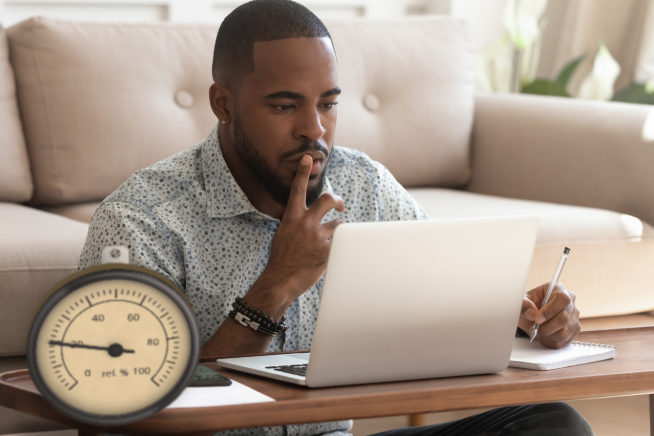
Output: **20** %
